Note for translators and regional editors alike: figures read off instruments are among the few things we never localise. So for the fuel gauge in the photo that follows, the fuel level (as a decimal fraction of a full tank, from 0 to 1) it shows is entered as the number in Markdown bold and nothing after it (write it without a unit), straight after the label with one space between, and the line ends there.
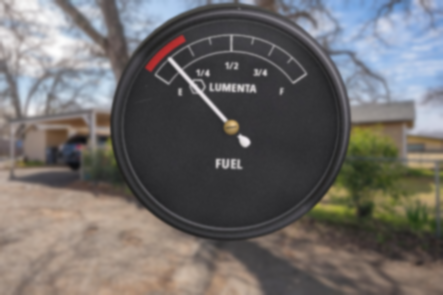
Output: **0.125**
